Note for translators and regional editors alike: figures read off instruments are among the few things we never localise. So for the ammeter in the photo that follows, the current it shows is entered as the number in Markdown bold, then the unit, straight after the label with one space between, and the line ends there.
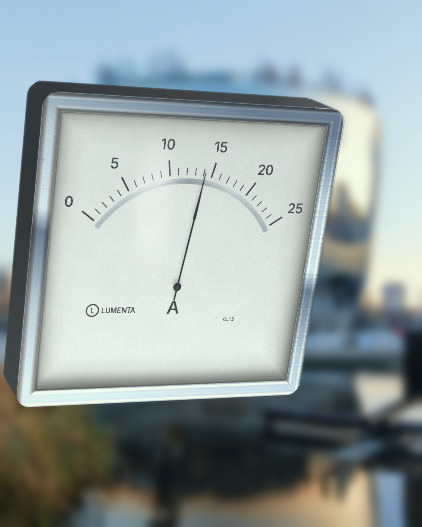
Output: **14** A
